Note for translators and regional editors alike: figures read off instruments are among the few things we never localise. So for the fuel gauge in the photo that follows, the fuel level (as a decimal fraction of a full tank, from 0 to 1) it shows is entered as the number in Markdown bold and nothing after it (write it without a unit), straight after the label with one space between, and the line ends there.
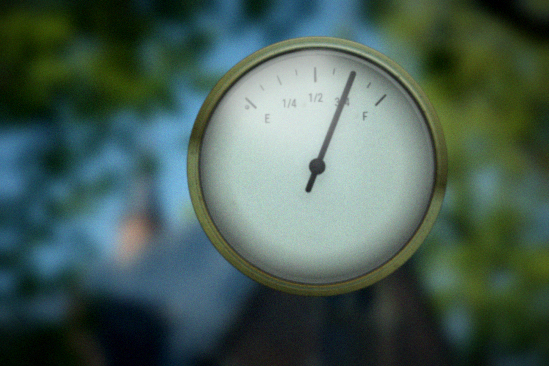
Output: **0.75**
